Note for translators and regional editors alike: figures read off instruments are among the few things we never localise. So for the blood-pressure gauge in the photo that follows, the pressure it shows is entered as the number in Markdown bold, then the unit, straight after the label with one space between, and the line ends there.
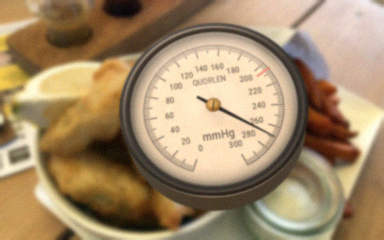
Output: **270** mmHg
